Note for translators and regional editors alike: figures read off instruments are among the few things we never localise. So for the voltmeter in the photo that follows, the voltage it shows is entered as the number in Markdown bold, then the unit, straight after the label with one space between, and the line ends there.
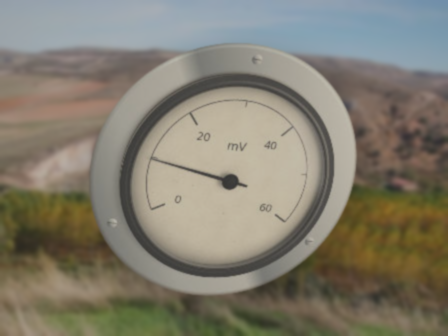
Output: **10** mV
